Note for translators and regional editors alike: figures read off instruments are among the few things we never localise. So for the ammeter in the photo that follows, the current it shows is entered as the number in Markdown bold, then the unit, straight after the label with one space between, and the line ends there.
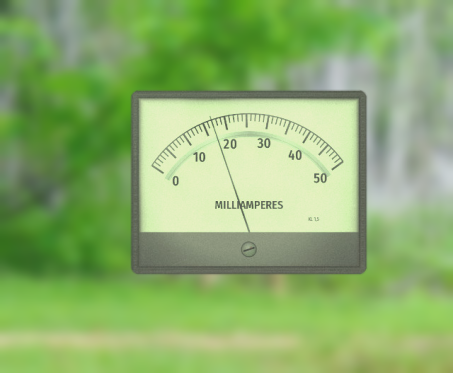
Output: **17** mA
